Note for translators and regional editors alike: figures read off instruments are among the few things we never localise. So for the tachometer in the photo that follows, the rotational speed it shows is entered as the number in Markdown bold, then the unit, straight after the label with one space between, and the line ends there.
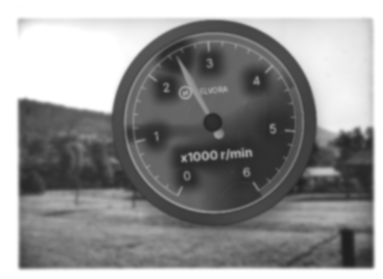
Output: **2500** rpm
